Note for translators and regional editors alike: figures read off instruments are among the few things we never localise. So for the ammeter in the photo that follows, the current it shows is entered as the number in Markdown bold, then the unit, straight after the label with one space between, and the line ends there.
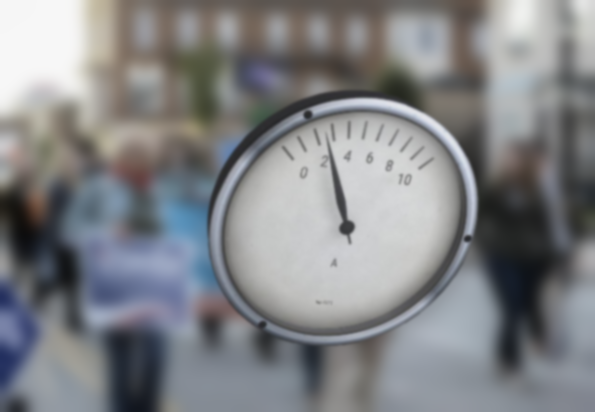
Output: **2.5** A
